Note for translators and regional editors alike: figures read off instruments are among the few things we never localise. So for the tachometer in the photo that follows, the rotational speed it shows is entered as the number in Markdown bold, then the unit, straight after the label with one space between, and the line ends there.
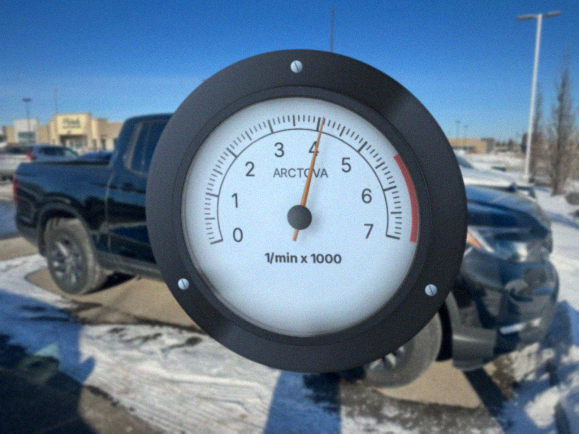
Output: **4100** rpm
